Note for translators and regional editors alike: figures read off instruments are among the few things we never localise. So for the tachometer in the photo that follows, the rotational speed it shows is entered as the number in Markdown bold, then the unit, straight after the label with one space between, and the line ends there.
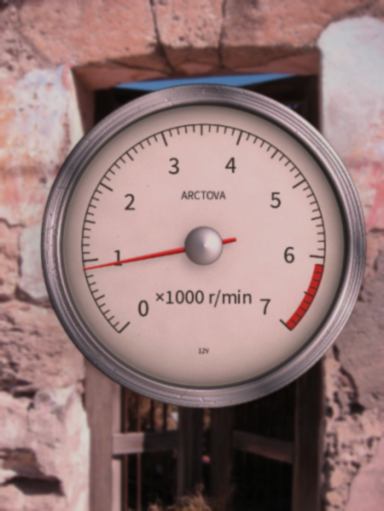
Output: **900** rpm
